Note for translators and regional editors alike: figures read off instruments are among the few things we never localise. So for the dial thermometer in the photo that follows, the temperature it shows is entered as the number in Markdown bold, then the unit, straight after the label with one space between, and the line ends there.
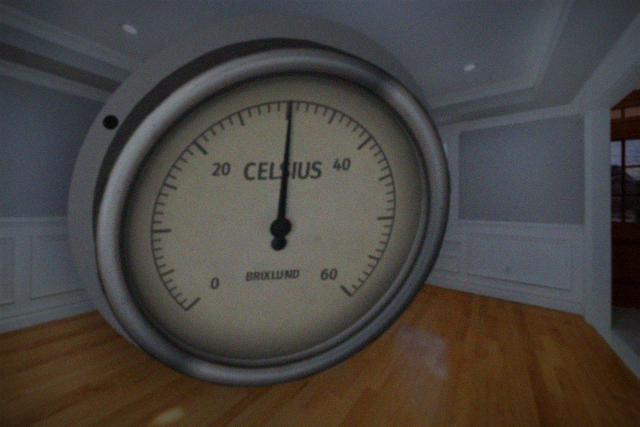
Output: **30** °C
